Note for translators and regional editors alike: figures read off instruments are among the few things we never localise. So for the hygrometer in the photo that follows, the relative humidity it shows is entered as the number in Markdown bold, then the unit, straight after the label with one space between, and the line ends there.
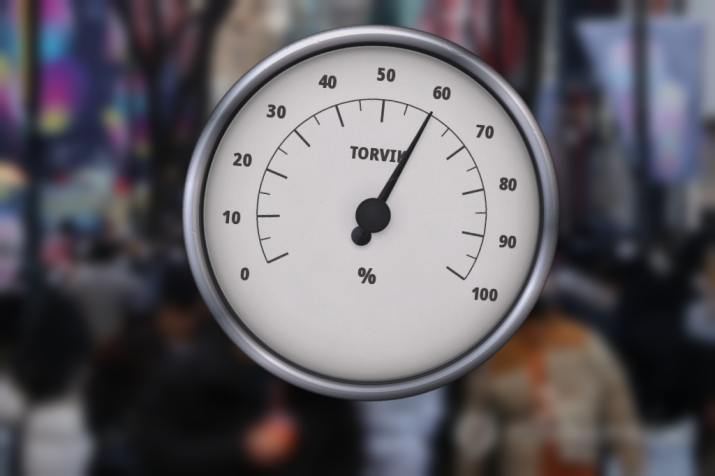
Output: **60** %
